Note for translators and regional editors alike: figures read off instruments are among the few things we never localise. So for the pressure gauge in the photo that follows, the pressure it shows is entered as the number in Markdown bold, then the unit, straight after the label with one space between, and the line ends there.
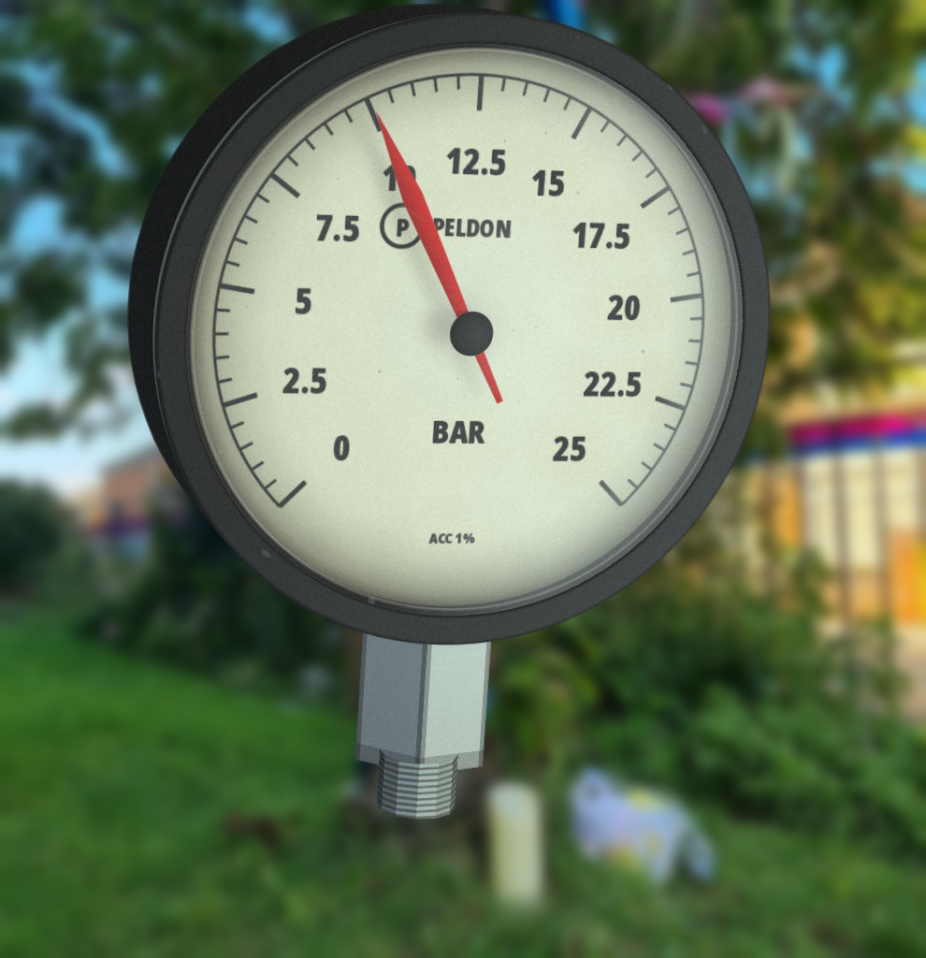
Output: **10** bar
